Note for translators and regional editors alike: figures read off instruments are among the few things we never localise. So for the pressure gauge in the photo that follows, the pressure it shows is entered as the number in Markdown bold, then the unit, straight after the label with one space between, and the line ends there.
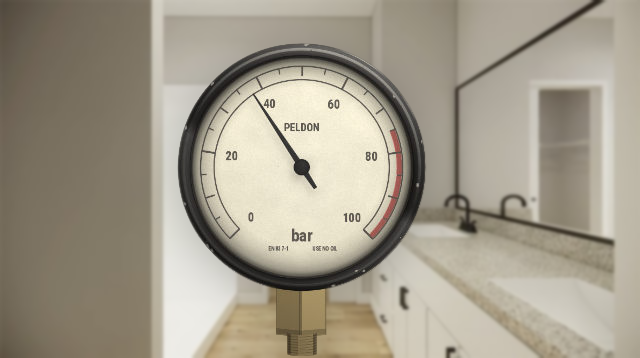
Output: **37.5** bar
